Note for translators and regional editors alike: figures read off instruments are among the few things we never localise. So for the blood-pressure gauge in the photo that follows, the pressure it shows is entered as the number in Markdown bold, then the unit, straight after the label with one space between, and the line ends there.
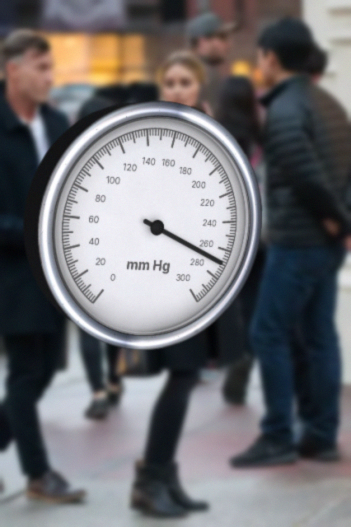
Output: **270** mmHg
